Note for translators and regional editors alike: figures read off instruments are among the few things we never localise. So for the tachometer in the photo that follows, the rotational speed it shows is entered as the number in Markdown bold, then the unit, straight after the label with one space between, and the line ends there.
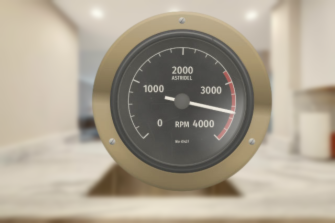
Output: **3500** rpm
